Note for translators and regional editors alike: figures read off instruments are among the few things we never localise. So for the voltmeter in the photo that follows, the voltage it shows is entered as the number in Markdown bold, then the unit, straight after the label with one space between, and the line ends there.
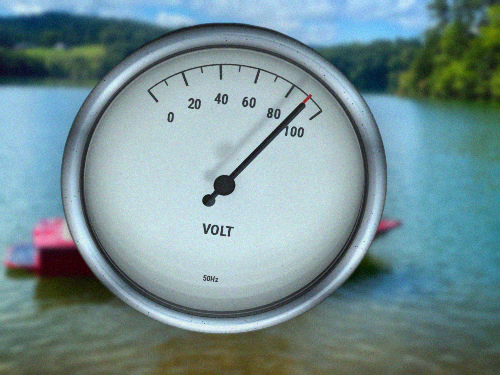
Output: **90** V
